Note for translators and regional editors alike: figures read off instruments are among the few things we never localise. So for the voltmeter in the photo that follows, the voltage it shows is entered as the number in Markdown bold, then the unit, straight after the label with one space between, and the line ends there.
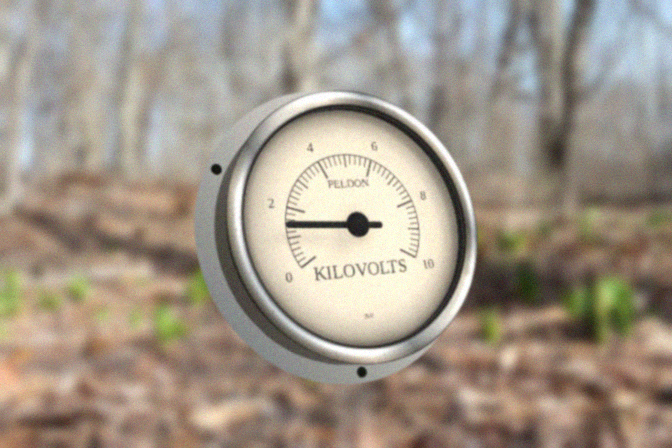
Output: **1.4** kV
